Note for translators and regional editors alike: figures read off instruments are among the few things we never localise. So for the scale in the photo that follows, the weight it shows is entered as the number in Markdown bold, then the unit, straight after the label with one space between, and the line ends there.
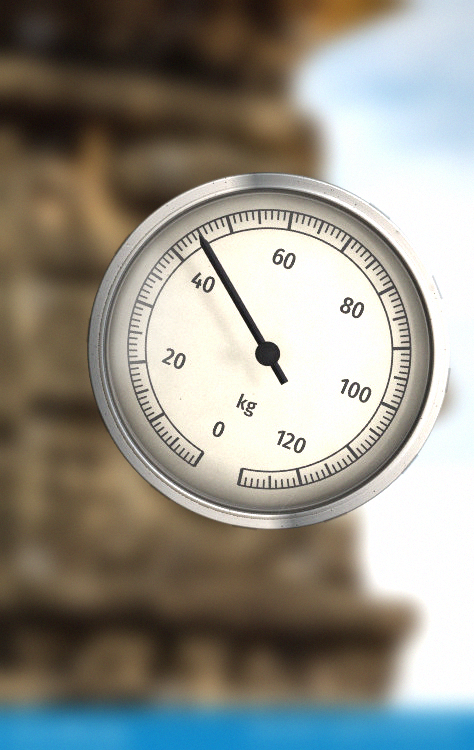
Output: **45** kg
